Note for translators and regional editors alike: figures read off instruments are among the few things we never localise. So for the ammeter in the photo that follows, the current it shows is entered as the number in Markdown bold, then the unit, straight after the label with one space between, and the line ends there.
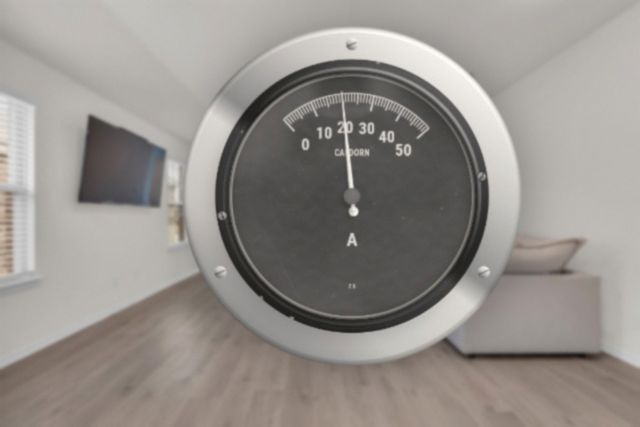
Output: **20** A
